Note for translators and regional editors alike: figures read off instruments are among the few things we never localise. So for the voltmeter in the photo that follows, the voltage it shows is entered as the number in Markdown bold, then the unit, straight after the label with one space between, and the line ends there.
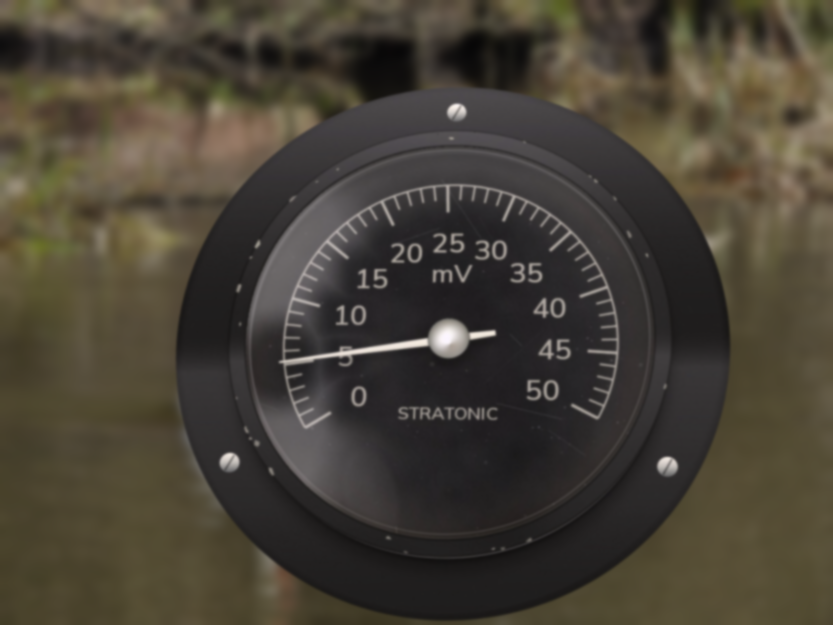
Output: **5** mV
